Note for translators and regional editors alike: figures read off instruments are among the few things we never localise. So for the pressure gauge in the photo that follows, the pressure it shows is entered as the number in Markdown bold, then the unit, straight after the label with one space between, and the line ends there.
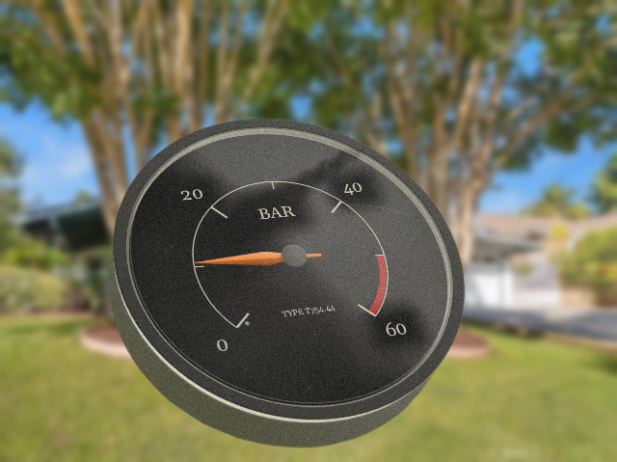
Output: **10** bar
